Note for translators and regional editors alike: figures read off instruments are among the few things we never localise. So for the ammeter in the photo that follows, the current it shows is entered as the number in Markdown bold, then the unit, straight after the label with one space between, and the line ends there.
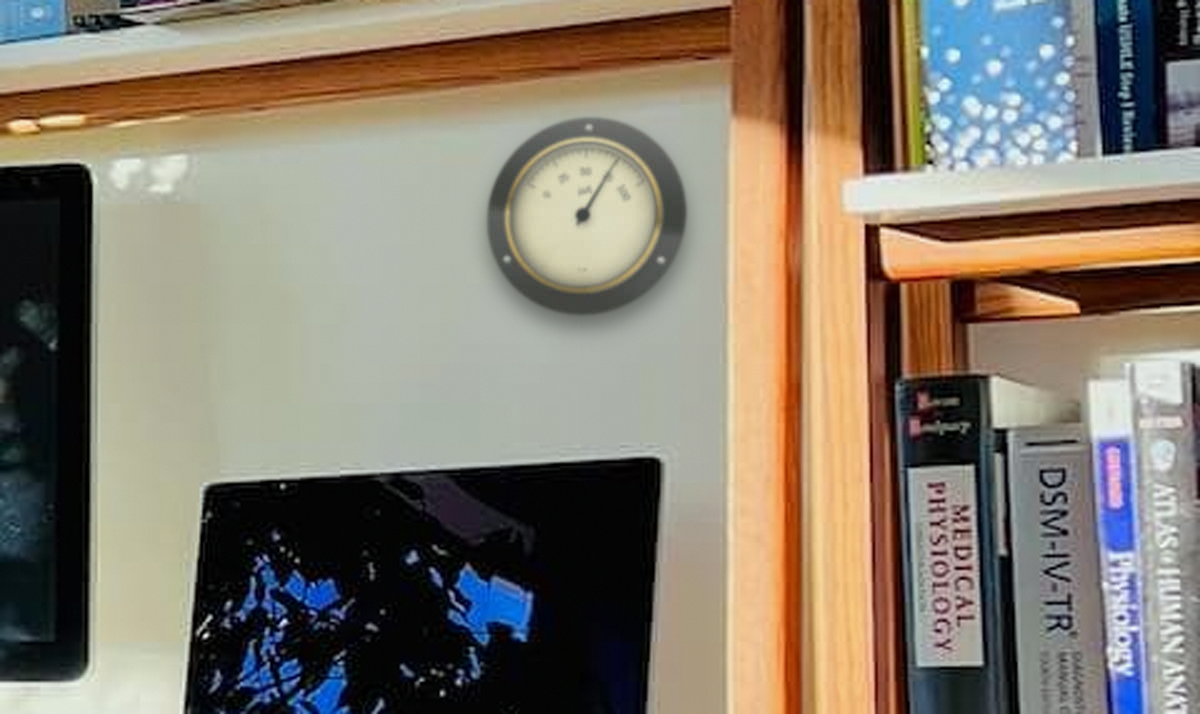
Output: **75** µA
